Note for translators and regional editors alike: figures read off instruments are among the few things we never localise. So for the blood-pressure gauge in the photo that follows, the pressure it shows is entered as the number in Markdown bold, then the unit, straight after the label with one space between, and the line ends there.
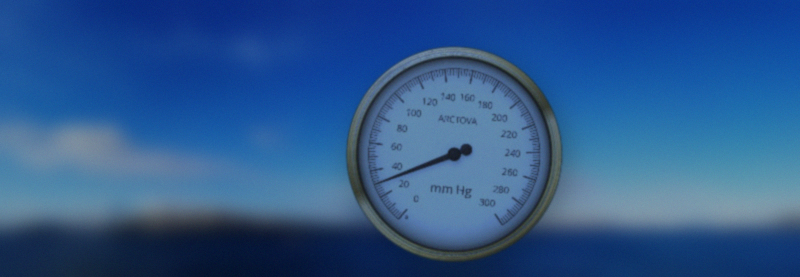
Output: **30** mmHg
